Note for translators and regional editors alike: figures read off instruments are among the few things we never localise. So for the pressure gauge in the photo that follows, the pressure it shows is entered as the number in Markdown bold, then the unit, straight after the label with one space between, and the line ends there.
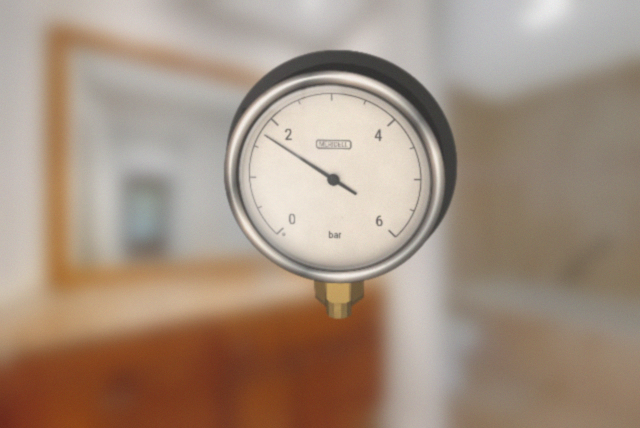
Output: **1.75** bar
